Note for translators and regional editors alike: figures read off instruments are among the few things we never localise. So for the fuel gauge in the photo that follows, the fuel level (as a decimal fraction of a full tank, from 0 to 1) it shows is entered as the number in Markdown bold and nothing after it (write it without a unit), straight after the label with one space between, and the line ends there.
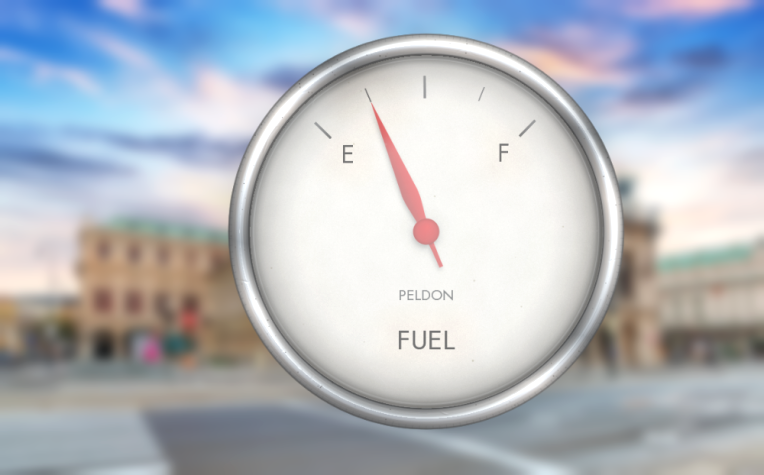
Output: **0.25**
